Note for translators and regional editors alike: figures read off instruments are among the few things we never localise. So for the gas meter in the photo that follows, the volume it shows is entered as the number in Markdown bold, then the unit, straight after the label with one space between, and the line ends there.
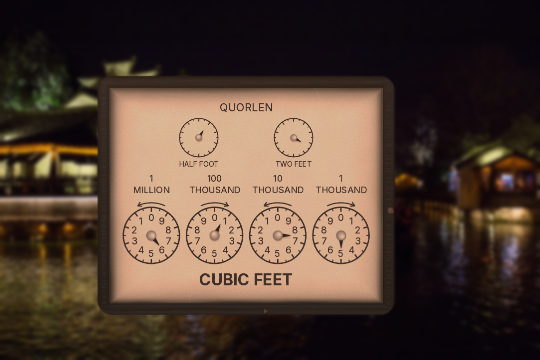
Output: **607500** ft³
